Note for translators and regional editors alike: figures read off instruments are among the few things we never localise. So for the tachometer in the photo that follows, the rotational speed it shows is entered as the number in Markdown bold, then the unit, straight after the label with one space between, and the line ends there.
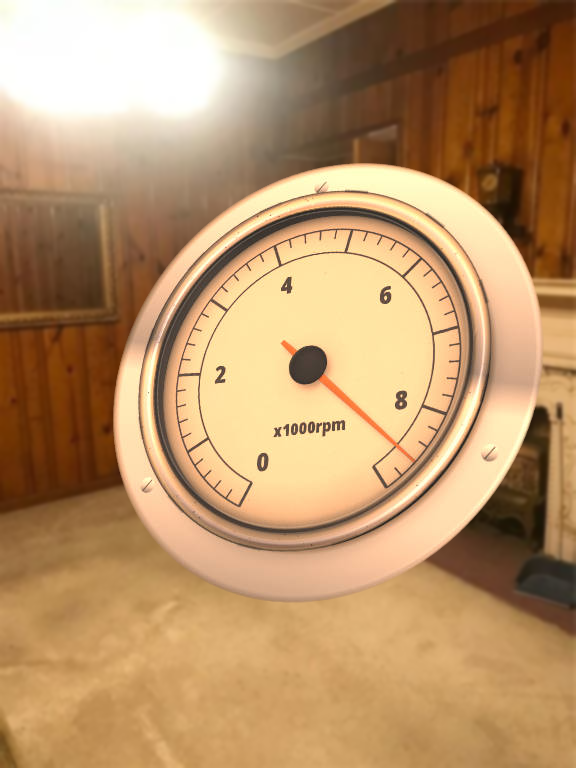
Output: **8600** rpm
